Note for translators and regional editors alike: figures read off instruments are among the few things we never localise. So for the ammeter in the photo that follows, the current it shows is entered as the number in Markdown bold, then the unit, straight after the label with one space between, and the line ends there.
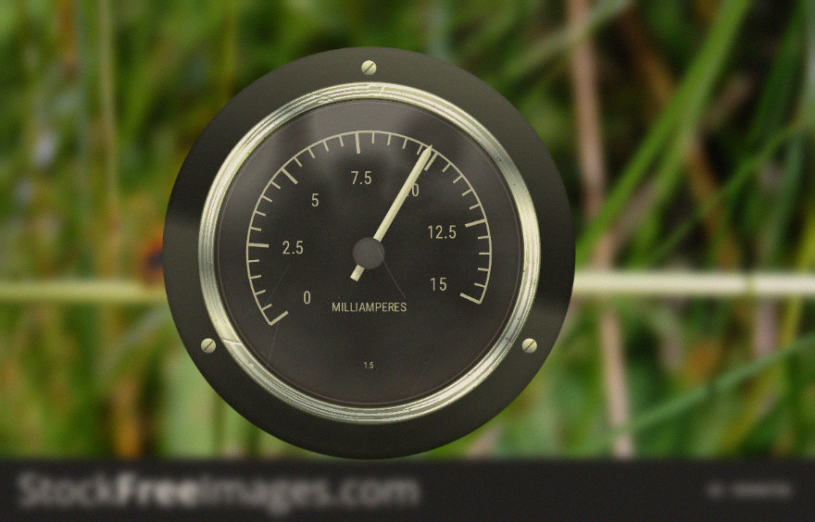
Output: **9.75** mA
